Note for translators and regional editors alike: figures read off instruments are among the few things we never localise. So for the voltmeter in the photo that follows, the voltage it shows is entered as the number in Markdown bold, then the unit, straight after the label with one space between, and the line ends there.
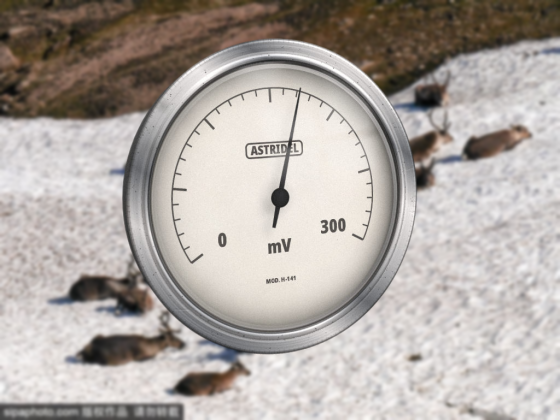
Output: **170** mV
